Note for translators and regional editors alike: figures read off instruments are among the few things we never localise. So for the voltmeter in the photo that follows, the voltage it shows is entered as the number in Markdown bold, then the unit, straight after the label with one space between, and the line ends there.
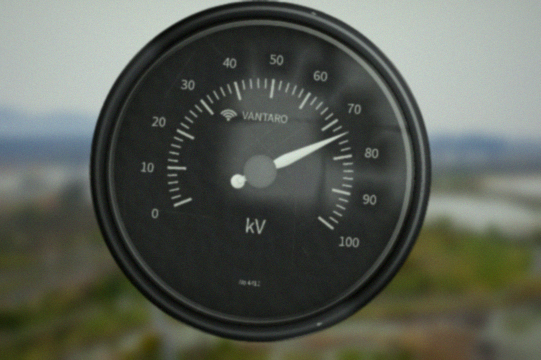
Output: **74** kV
